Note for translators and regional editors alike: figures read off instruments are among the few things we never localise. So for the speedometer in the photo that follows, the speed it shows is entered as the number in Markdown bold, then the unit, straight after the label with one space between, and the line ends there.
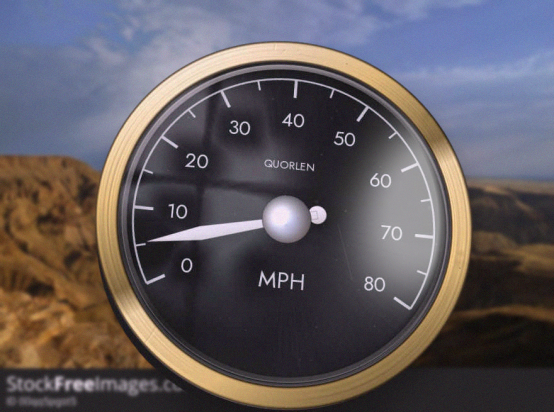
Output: **5** mph
